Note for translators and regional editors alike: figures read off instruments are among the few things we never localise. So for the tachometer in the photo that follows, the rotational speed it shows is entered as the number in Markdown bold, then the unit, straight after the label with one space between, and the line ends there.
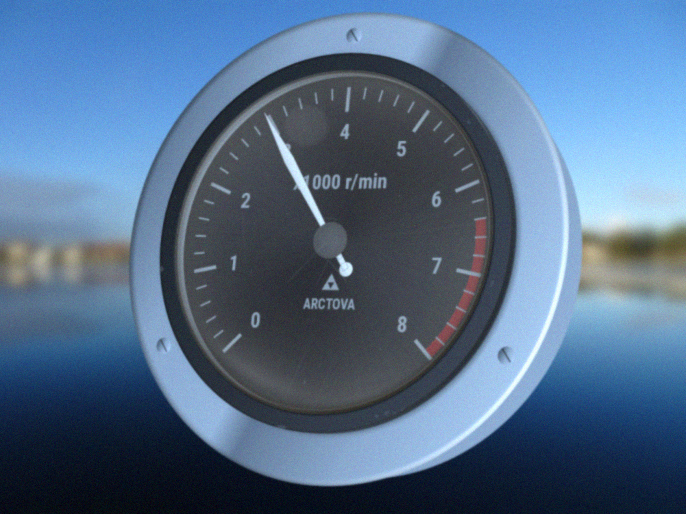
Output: **3000** rpm
